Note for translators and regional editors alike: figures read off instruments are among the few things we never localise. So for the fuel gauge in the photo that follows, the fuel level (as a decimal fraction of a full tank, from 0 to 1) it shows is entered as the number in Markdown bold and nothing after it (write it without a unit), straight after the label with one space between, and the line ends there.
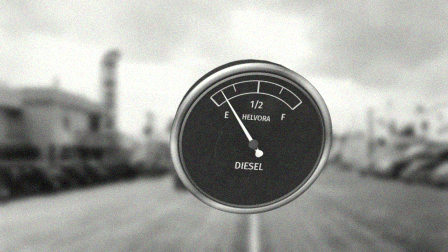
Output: **0.125**
